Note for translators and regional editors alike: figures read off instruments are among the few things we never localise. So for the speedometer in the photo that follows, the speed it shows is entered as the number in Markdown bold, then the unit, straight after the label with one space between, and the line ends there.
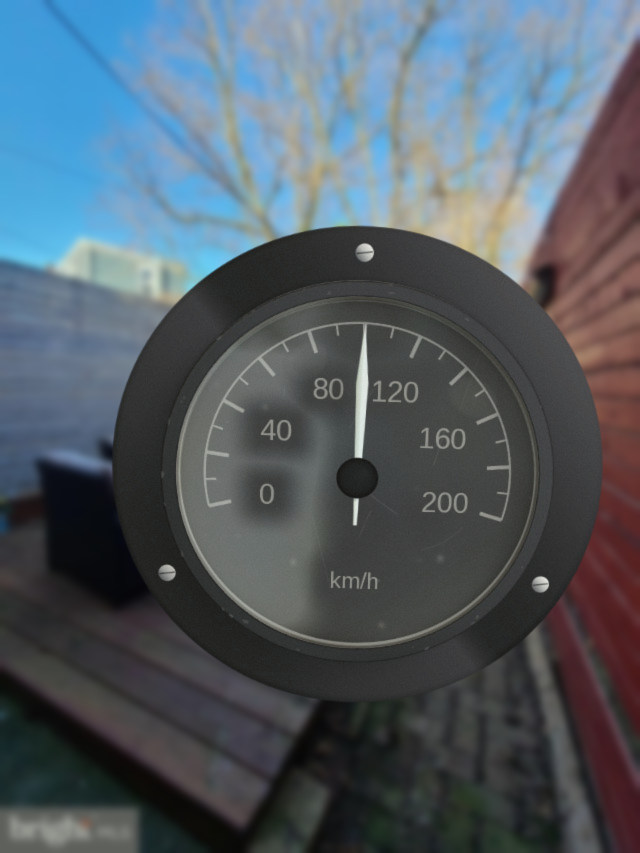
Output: **100** km/h
